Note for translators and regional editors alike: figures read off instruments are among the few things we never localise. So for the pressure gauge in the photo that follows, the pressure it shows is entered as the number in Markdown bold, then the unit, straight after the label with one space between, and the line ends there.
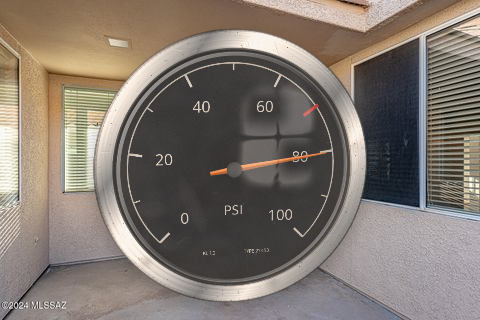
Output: **80** psi
